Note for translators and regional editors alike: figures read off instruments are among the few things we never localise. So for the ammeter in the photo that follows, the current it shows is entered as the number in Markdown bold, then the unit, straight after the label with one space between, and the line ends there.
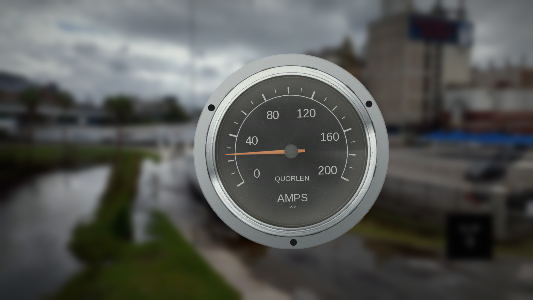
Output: **25** A
